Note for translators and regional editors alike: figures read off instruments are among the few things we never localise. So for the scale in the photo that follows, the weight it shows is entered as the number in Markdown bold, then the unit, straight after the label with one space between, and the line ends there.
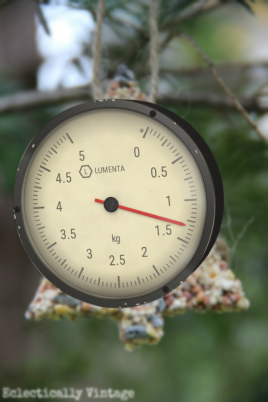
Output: **1.3** kg
